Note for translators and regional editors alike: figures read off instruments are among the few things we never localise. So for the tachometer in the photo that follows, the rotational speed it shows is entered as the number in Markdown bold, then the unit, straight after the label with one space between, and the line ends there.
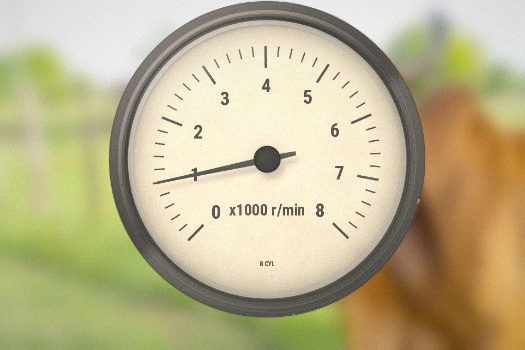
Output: **1000** rpm
